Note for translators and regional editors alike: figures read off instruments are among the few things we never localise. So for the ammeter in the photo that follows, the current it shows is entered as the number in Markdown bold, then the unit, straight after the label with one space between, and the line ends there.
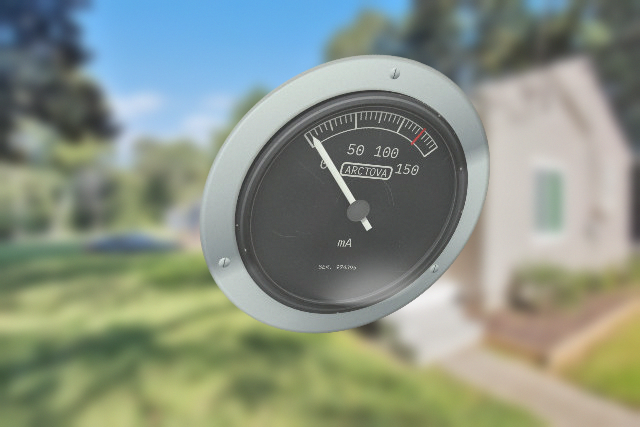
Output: **5** mA
